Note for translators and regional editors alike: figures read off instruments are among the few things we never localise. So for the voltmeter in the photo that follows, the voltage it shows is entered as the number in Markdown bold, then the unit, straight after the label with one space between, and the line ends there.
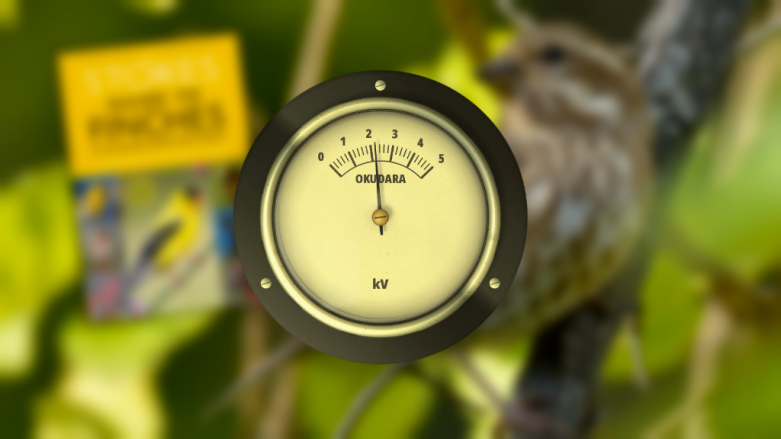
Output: **2.2** kV
